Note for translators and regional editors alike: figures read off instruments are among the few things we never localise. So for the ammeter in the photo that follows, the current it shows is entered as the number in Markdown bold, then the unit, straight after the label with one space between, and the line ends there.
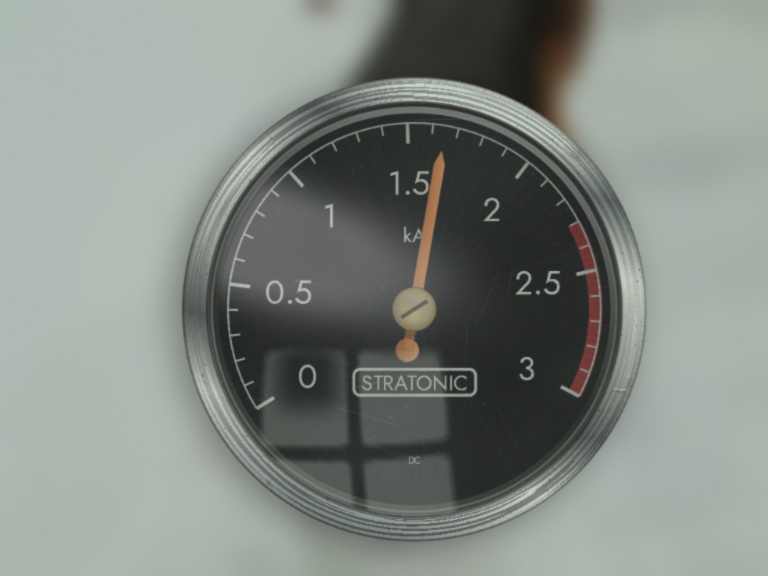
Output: **1.65** kA
